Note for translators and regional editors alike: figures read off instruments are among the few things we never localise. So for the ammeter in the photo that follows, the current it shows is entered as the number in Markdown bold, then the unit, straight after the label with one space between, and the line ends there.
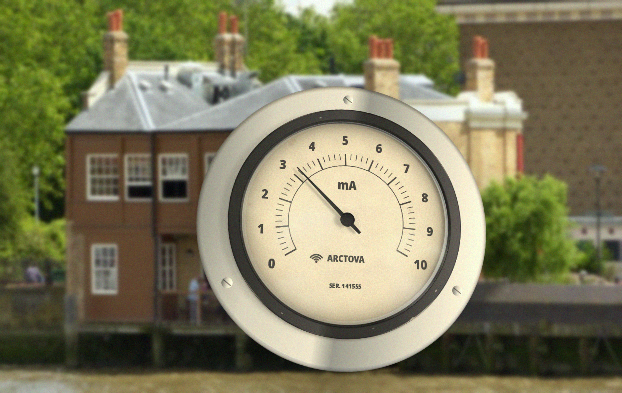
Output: **3.2** mA
